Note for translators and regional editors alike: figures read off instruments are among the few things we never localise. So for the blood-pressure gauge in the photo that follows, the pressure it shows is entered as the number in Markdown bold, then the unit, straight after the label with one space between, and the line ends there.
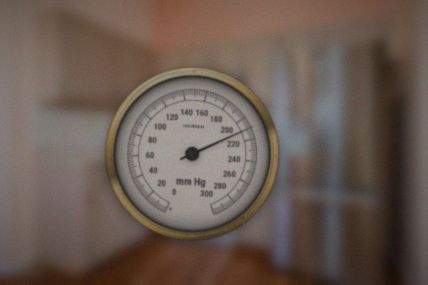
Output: **210** mmHg
